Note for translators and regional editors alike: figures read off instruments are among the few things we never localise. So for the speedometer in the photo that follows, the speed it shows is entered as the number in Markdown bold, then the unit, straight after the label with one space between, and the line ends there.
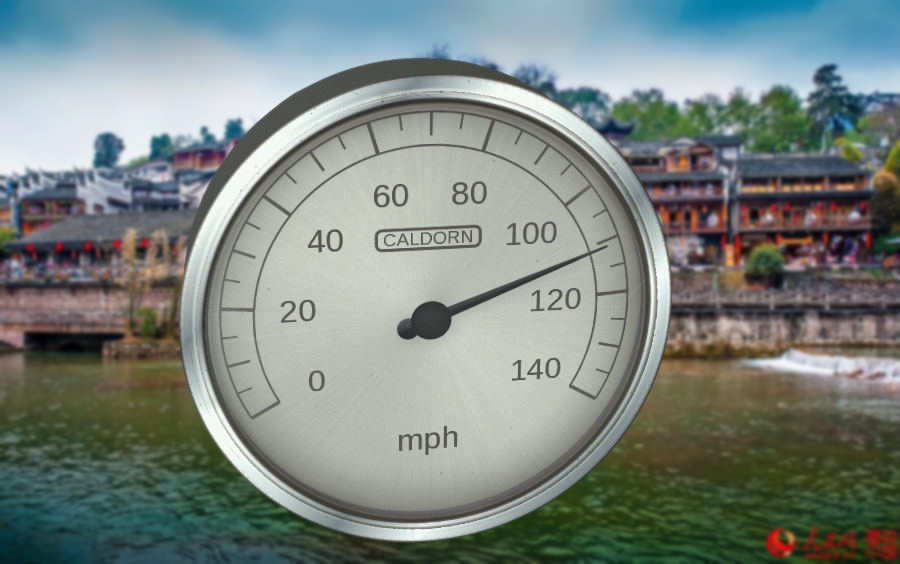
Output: **110** mph
